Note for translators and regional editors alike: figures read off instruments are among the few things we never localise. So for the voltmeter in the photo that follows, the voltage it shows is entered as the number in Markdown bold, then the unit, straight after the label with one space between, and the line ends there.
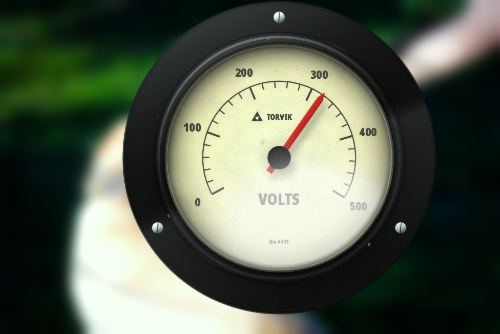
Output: **320** V
